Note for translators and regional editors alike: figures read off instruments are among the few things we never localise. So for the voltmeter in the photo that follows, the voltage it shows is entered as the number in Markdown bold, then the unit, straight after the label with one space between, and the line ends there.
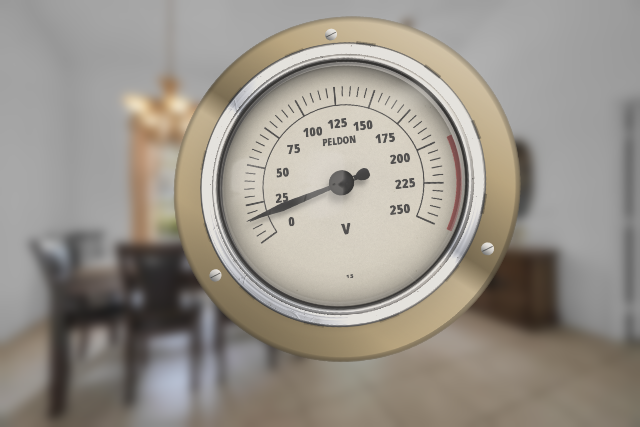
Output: **15** V
